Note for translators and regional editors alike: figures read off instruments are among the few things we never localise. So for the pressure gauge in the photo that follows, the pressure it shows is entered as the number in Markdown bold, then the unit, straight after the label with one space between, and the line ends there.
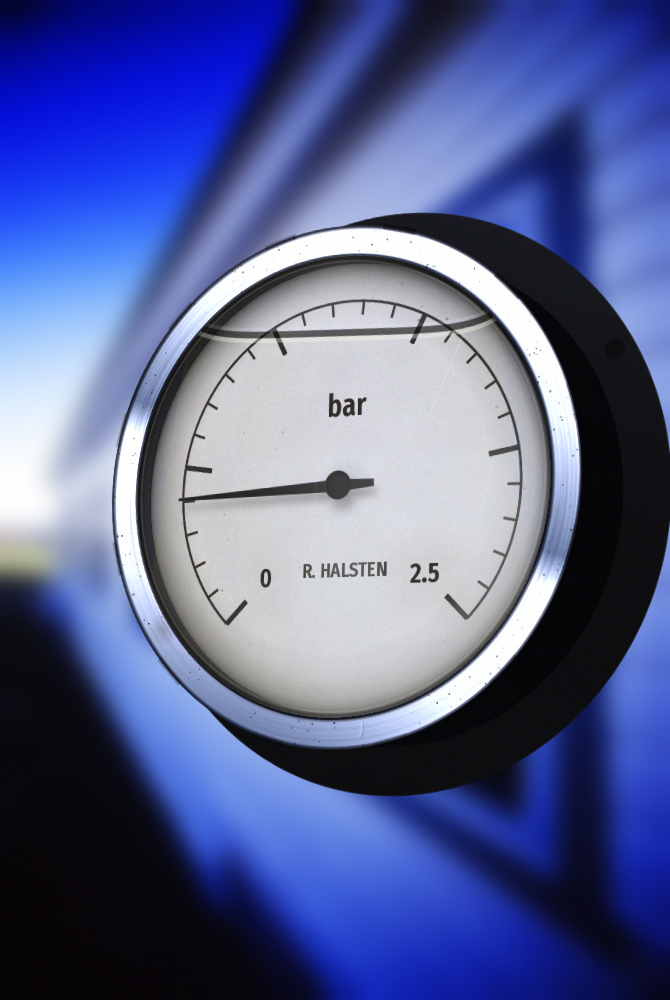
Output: **0.4** bar
